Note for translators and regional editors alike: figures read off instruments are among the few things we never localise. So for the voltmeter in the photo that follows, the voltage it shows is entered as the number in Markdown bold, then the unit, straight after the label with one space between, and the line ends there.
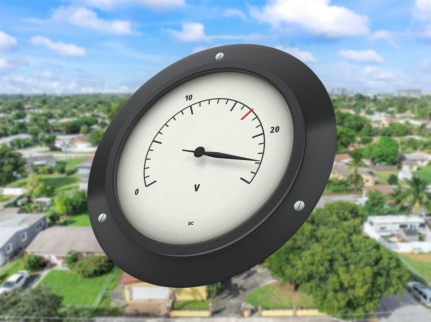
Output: **23** V
